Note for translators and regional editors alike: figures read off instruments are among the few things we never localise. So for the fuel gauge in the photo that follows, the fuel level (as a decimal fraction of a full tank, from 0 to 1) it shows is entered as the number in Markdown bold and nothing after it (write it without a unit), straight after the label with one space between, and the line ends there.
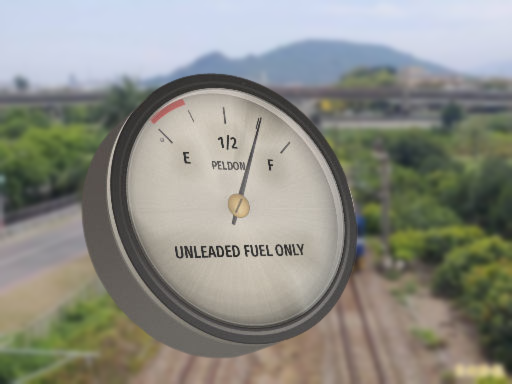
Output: **0.75**
